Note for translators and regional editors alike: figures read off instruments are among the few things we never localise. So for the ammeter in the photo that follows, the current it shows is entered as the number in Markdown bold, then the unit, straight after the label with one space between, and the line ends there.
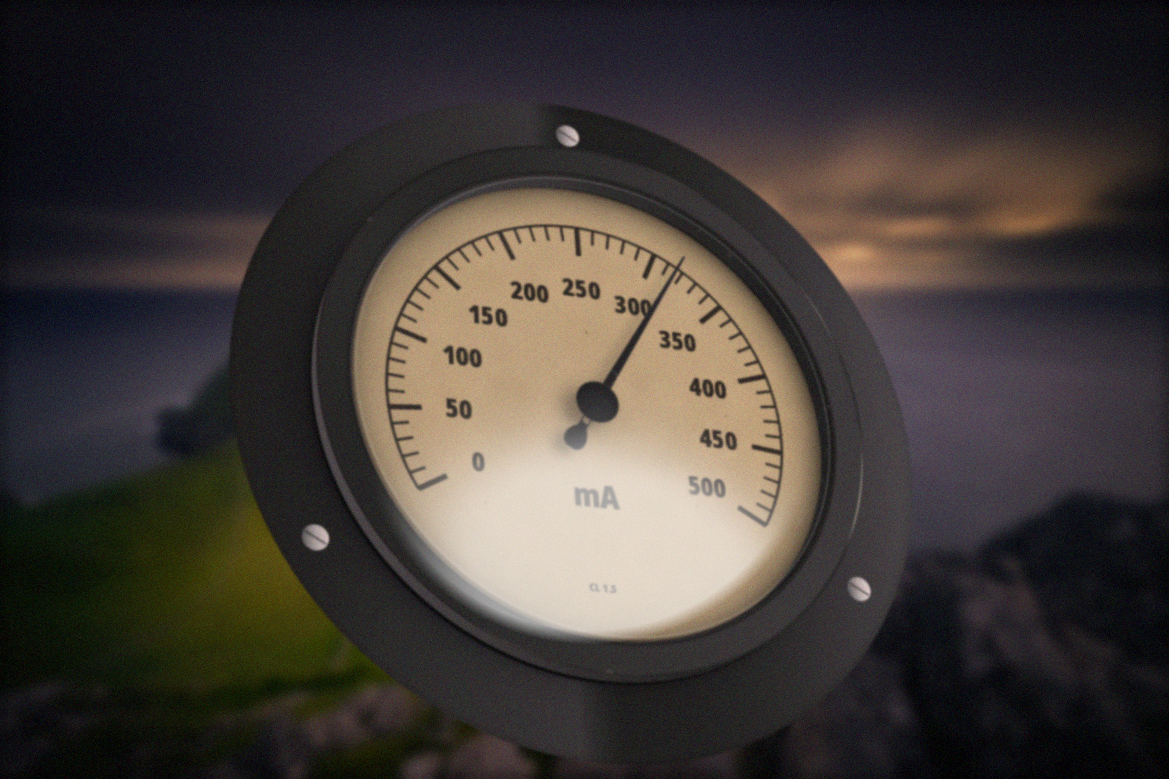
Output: **315** mA
